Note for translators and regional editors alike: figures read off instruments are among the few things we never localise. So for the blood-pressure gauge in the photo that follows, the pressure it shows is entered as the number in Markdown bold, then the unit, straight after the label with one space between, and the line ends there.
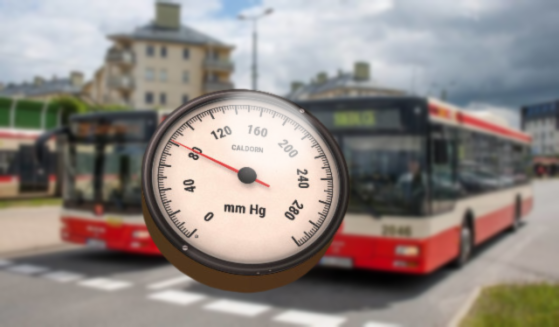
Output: **80** mmHg
